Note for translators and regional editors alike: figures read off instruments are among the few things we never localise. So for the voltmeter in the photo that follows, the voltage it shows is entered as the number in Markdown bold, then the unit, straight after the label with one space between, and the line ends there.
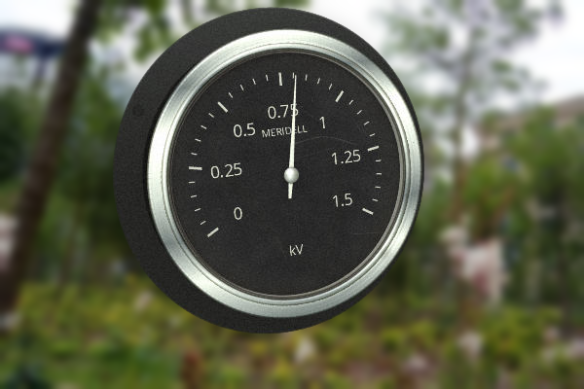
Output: **0.8** kV
